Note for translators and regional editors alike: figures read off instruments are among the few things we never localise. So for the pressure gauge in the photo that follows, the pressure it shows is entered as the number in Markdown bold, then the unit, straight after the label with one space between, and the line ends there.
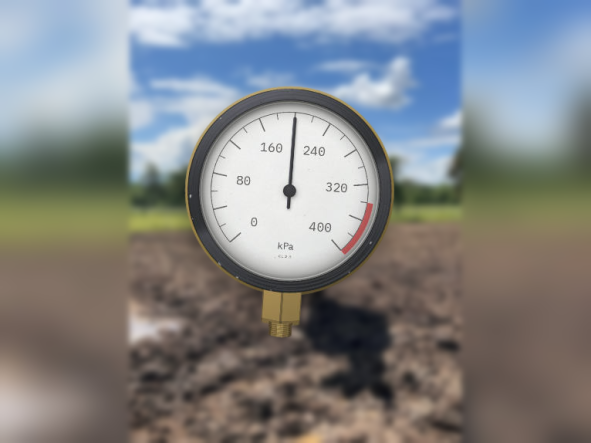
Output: **200** kPa
